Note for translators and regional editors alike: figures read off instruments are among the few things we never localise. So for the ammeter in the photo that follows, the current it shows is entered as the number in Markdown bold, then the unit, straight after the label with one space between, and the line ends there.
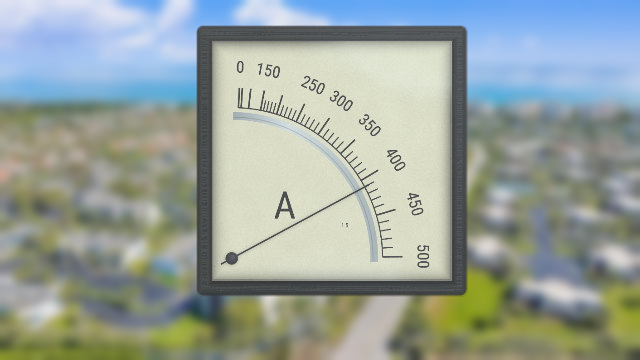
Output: **410** A
